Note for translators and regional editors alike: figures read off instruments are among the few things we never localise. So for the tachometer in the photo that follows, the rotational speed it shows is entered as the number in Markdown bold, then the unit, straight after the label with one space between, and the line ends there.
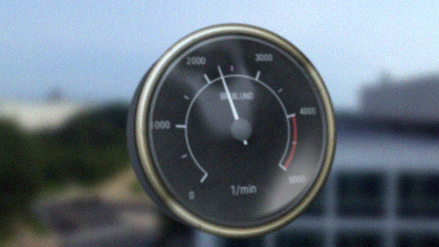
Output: **2250** rpm
